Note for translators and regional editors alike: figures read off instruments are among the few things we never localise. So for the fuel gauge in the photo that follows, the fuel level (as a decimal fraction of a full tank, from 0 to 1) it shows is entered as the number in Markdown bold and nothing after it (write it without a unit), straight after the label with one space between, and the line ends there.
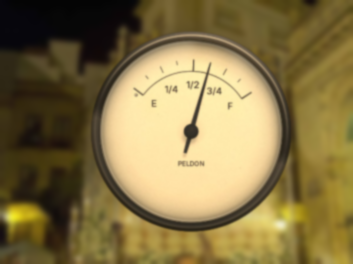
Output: **0.625**
